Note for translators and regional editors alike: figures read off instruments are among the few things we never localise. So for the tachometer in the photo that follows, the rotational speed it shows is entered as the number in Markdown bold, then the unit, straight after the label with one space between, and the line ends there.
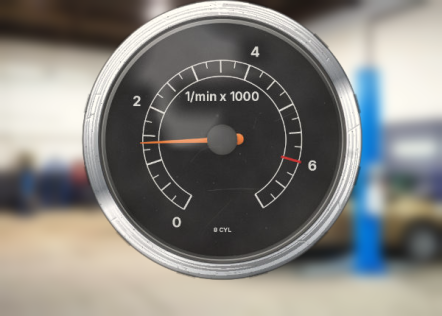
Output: **1375** rpm
